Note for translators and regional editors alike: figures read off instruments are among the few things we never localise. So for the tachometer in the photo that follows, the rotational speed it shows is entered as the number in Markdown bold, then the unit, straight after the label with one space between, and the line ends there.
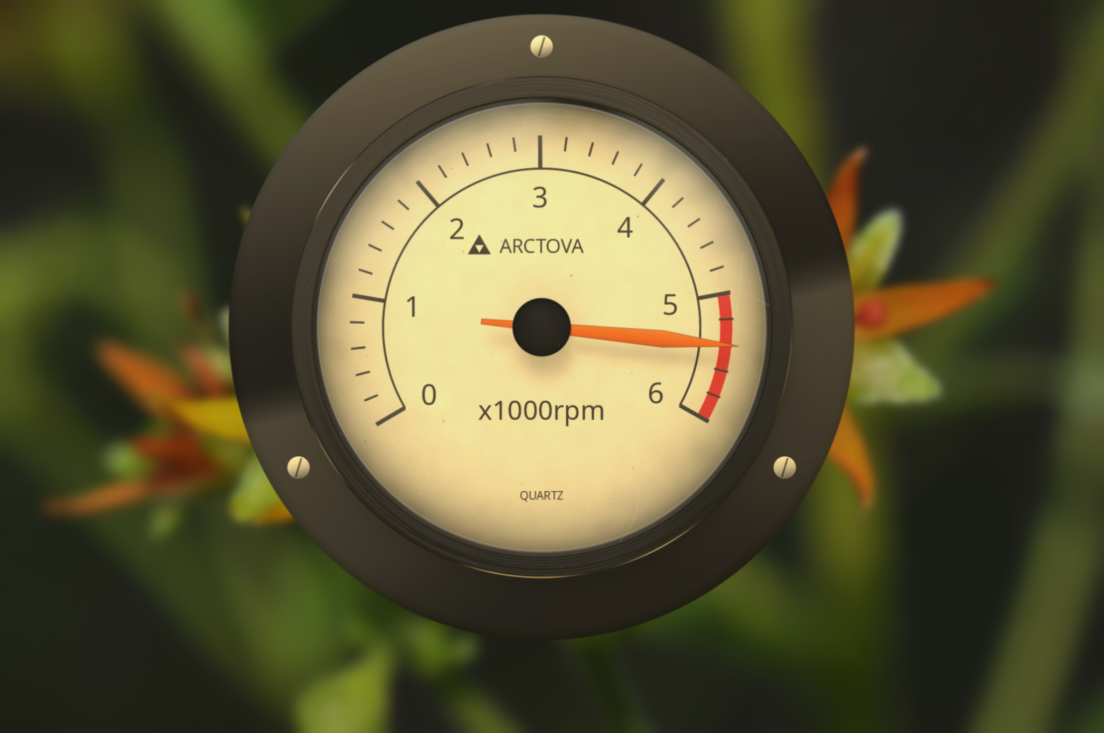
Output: **5400** rpm
